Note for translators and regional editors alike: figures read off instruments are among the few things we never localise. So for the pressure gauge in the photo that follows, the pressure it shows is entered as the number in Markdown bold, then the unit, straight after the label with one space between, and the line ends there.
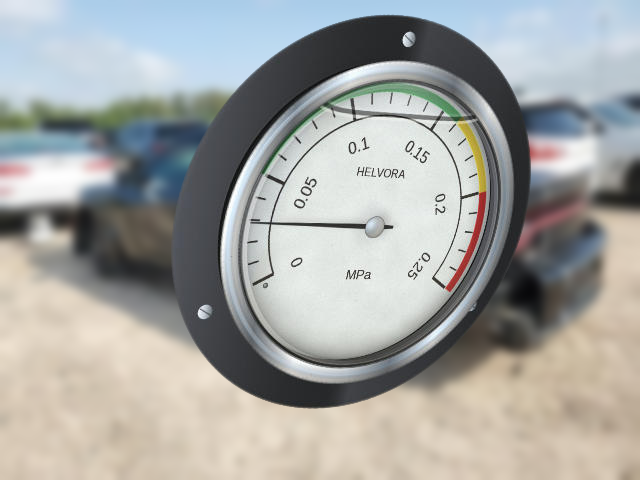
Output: **0.03** MPa
